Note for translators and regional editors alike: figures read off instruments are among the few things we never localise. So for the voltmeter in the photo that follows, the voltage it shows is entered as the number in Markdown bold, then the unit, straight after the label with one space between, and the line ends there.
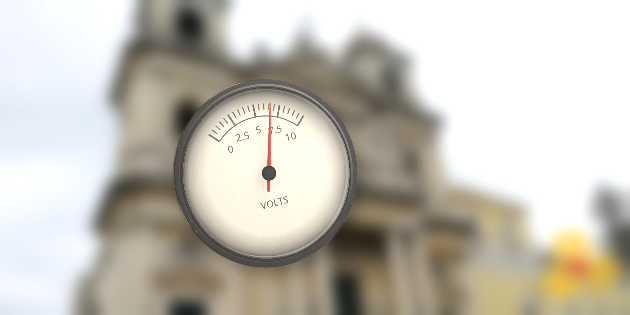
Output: **6.5** V
